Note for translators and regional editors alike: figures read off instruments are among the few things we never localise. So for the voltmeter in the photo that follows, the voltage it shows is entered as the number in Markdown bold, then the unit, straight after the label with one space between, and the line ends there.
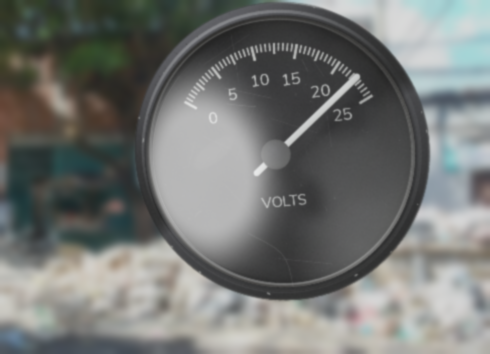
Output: **22.5** V
